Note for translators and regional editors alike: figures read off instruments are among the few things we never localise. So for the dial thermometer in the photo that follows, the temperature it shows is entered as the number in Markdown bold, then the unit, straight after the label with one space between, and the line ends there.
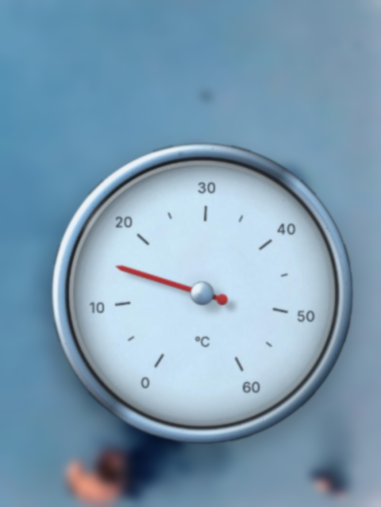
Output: **15** °C
